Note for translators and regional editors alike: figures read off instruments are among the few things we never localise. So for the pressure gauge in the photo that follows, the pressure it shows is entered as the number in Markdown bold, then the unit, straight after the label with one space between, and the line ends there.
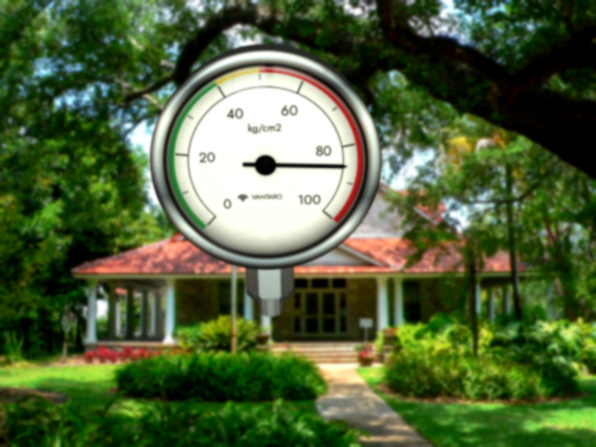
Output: **85** kg/cm²
